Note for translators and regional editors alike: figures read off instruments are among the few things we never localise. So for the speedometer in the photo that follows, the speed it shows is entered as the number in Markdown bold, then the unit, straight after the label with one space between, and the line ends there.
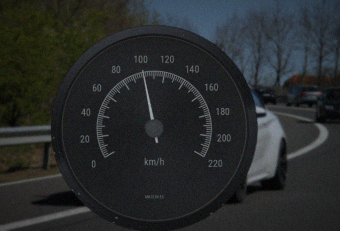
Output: **100** km/h
